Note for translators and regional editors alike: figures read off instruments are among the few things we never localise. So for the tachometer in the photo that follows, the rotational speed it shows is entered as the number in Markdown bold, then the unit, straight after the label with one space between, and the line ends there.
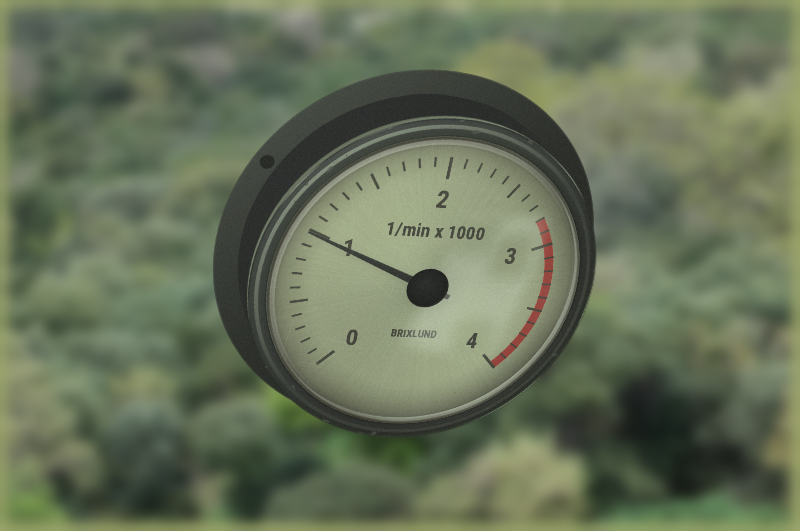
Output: **1000** rpm
